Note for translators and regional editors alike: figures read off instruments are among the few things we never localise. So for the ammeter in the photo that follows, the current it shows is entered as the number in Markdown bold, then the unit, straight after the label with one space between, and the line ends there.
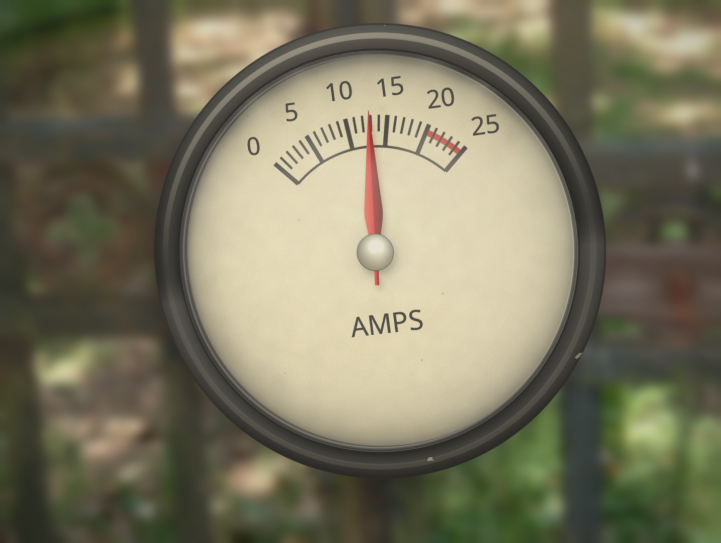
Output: **13** A
